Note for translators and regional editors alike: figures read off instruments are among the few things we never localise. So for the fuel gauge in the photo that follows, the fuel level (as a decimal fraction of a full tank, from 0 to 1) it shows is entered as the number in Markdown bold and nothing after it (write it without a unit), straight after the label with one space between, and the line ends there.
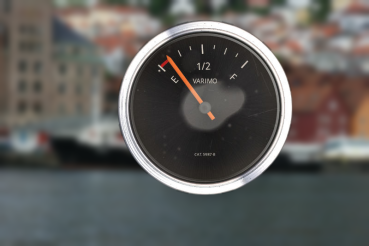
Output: **0.125**
